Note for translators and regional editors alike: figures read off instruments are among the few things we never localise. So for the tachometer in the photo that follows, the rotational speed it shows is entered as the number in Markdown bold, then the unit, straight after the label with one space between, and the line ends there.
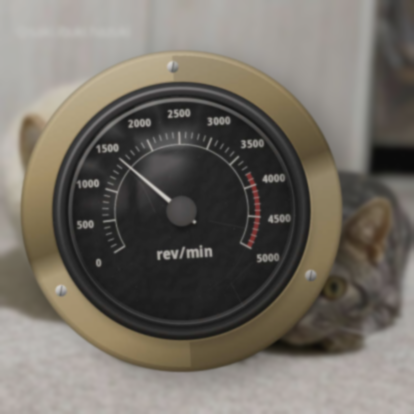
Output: **1500** rpm
